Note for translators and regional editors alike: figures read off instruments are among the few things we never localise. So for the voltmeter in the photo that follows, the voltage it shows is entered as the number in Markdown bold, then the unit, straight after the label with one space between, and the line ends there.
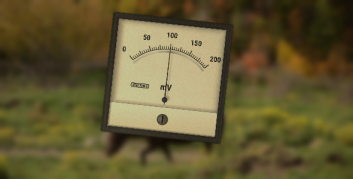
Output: **100** mV
